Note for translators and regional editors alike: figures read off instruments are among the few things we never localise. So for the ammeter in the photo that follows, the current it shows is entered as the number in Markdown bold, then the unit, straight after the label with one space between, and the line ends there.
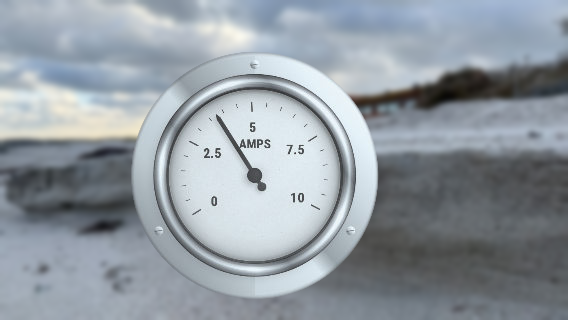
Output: **3.75** A
